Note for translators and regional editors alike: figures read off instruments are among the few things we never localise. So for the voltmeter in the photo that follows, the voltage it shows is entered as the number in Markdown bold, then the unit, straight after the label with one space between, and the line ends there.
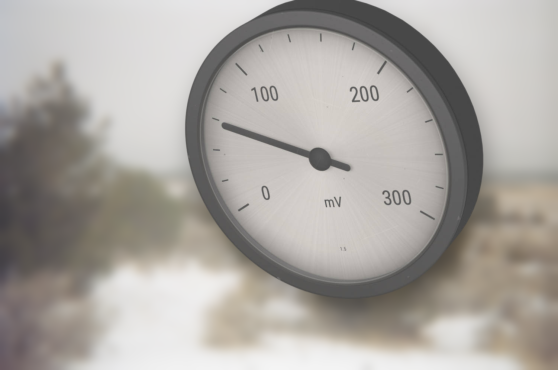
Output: **60** mV
